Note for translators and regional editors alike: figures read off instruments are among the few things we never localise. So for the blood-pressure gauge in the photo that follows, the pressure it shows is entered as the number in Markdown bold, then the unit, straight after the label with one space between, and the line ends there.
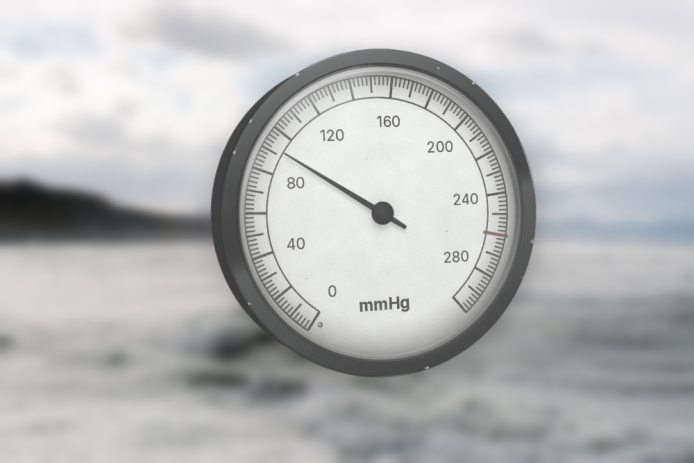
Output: **92** mmHg
